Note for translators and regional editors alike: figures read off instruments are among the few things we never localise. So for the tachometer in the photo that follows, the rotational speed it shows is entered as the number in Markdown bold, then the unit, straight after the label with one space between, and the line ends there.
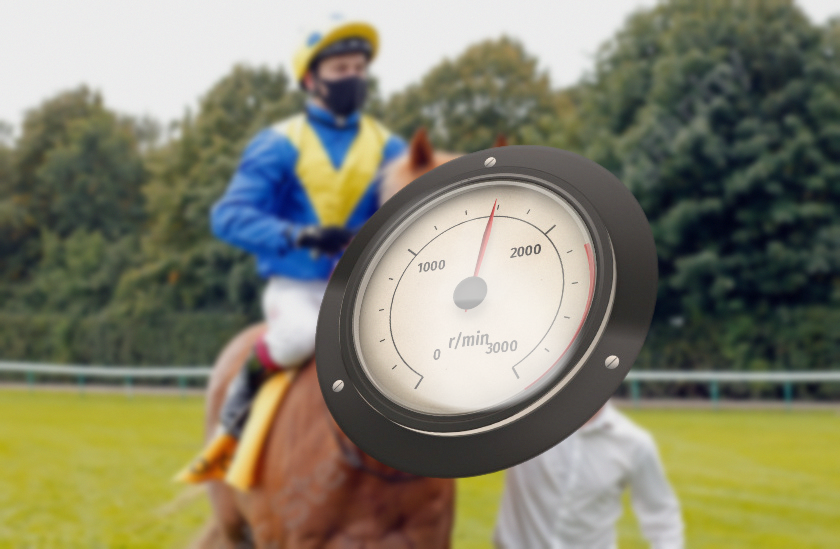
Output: **1600** rpm
